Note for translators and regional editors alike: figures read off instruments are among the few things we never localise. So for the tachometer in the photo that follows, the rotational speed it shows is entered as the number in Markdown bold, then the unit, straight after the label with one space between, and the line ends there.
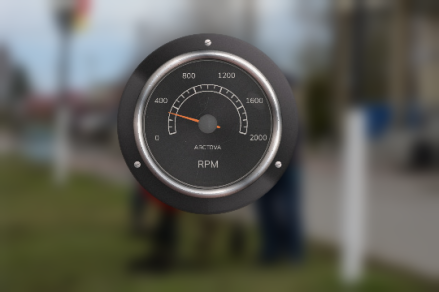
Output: **300** rpm
